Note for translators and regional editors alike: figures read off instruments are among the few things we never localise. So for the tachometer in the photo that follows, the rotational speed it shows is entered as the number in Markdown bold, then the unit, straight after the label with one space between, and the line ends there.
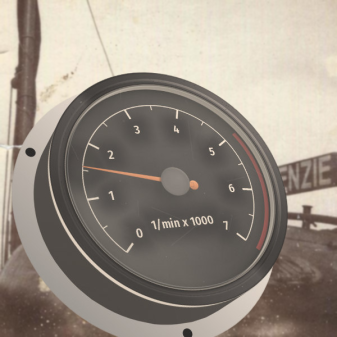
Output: **1500** rpm
